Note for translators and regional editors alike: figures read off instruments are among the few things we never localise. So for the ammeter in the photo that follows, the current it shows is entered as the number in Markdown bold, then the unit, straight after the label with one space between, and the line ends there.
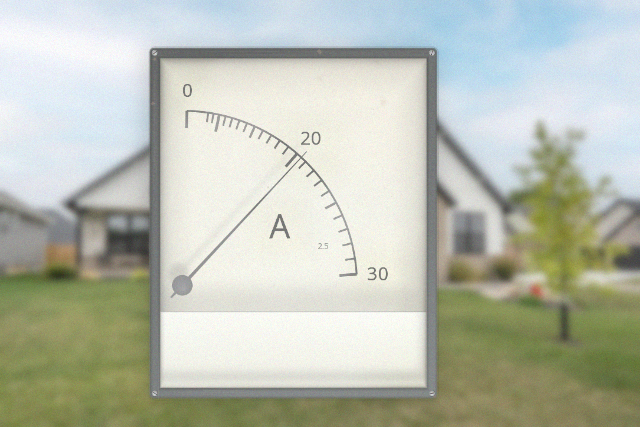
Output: **20.5** A
